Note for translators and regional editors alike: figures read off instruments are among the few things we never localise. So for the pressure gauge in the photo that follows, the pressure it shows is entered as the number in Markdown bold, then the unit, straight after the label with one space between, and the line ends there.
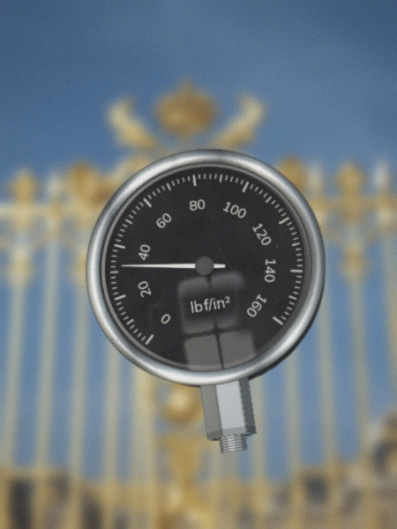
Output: **32** psi
